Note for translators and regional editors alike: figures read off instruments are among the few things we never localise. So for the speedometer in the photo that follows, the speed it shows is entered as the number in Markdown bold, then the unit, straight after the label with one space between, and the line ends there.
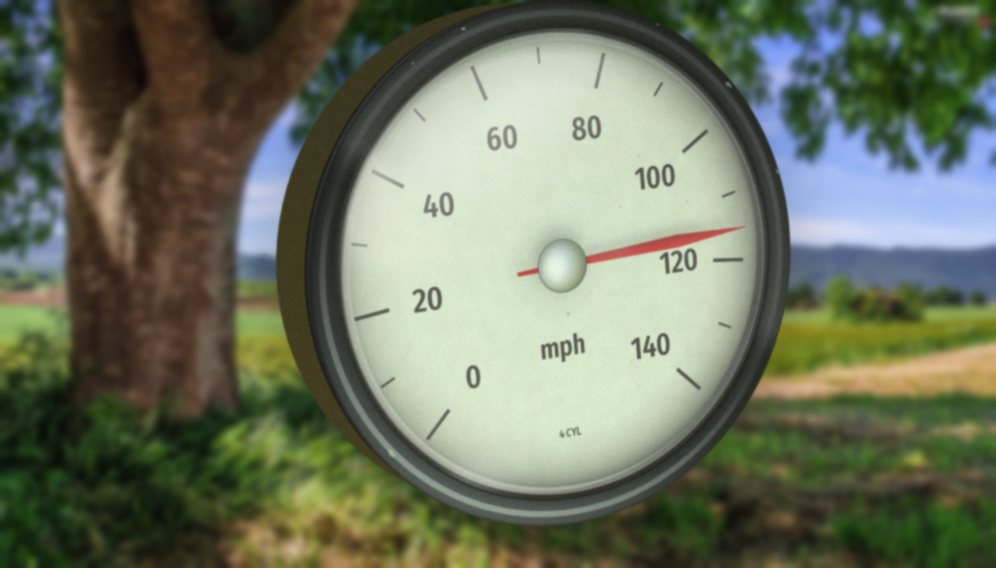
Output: **115** mph
